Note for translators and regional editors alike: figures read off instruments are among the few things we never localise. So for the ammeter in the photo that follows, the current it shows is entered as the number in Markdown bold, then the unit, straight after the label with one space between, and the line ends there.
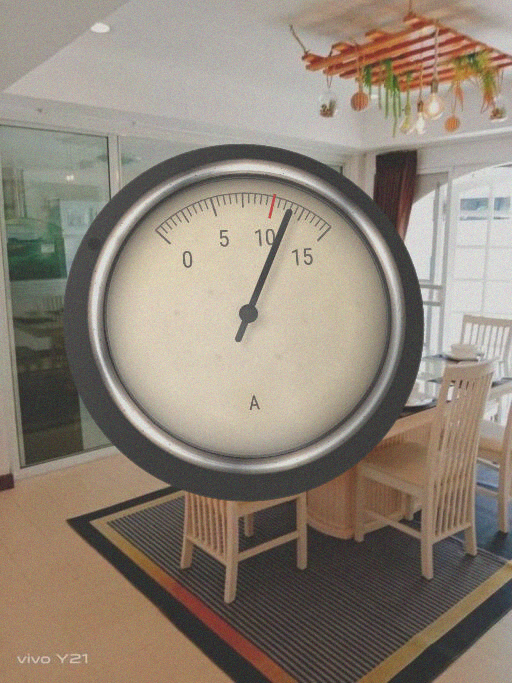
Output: **11.5** A
